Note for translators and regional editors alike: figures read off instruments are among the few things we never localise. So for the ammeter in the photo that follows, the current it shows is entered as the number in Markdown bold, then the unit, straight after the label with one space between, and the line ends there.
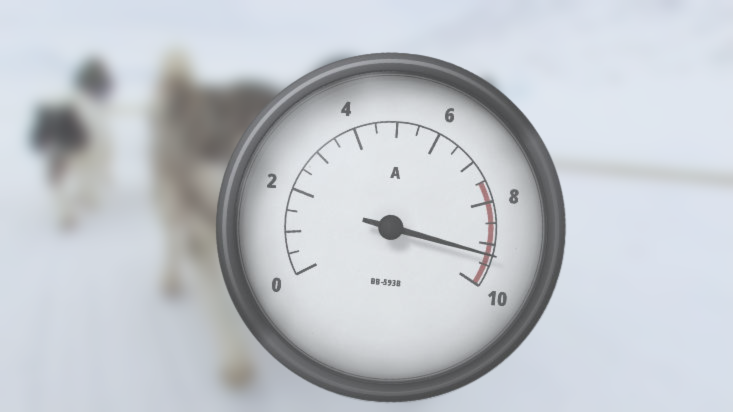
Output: **9.25** A
